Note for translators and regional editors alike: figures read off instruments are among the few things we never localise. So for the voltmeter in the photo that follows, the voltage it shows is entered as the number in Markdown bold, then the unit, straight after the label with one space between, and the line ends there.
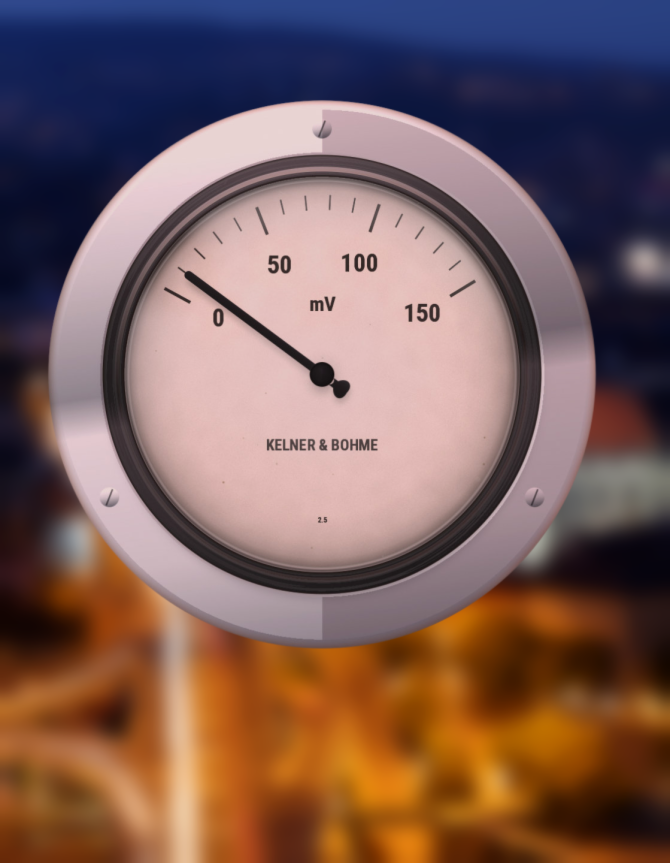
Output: **10** mV
